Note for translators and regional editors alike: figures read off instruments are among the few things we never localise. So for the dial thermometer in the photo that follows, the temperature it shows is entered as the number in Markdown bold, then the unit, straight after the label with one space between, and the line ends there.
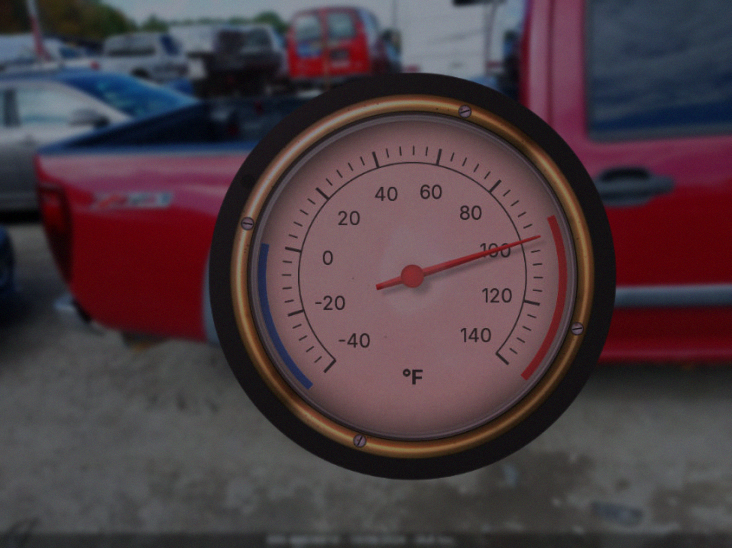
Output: **100** °F
